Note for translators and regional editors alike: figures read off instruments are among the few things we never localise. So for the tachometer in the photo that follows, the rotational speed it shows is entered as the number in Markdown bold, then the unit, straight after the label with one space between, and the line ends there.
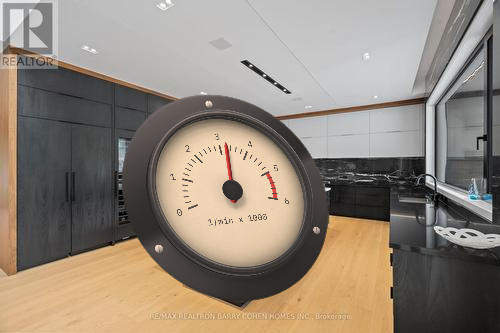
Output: **3200** rpm
